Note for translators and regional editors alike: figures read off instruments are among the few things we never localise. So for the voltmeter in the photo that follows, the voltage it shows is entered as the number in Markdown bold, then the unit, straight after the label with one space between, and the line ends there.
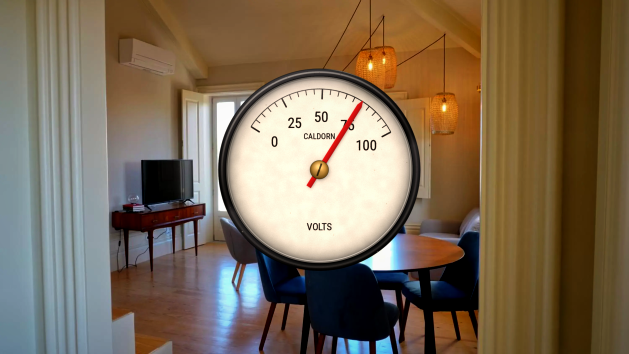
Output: **75** V
